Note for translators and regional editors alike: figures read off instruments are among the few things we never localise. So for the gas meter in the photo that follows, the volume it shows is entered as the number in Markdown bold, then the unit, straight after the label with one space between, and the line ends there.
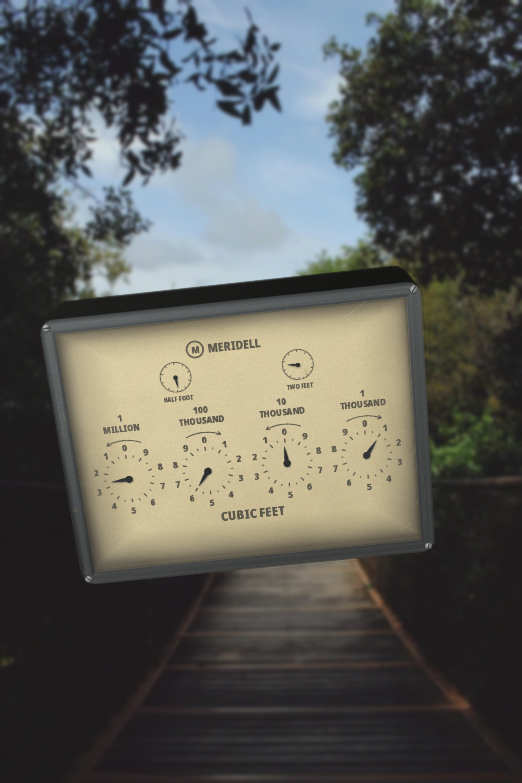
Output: **260100** ft³
